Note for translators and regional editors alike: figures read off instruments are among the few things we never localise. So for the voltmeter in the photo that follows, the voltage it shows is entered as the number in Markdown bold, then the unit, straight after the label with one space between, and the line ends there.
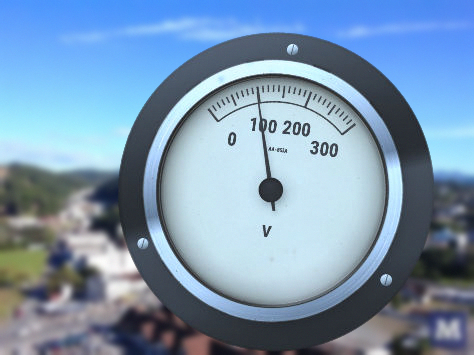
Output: **100** V
